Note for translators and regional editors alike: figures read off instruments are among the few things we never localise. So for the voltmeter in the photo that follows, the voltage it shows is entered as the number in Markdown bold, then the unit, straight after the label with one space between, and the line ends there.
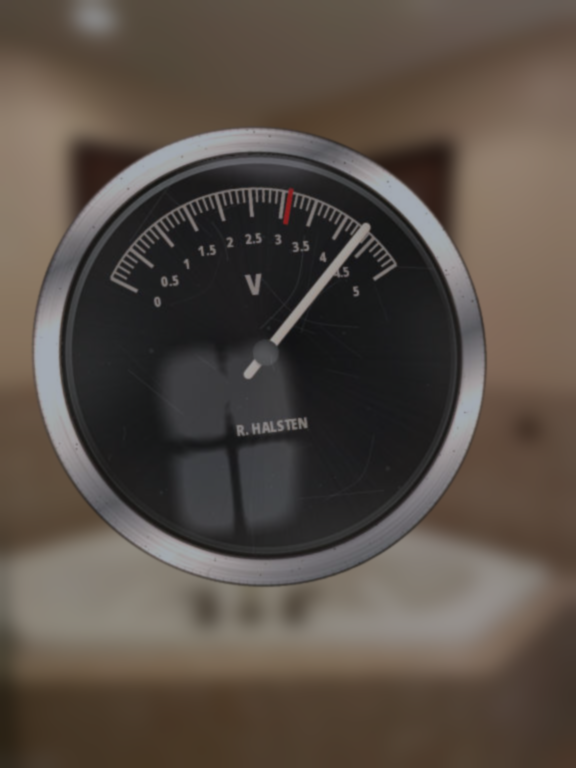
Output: **4.3** V
